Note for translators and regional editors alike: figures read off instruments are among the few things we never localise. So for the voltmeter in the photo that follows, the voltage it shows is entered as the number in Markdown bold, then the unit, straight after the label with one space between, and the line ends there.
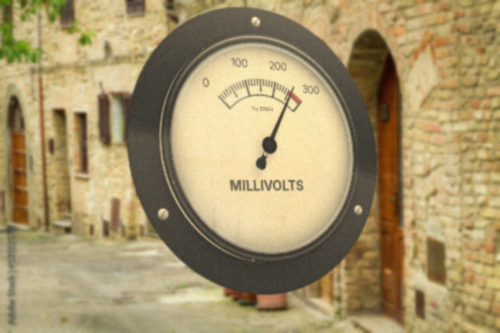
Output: **250** mV
